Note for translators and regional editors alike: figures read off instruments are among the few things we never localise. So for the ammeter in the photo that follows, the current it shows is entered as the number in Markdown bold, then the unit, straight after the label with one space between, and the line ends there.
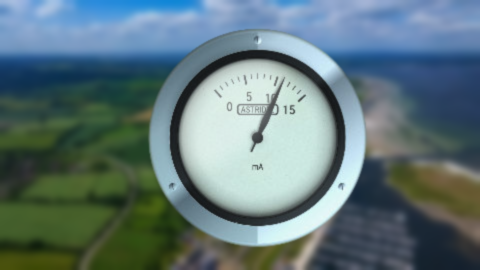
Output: **11** mA
